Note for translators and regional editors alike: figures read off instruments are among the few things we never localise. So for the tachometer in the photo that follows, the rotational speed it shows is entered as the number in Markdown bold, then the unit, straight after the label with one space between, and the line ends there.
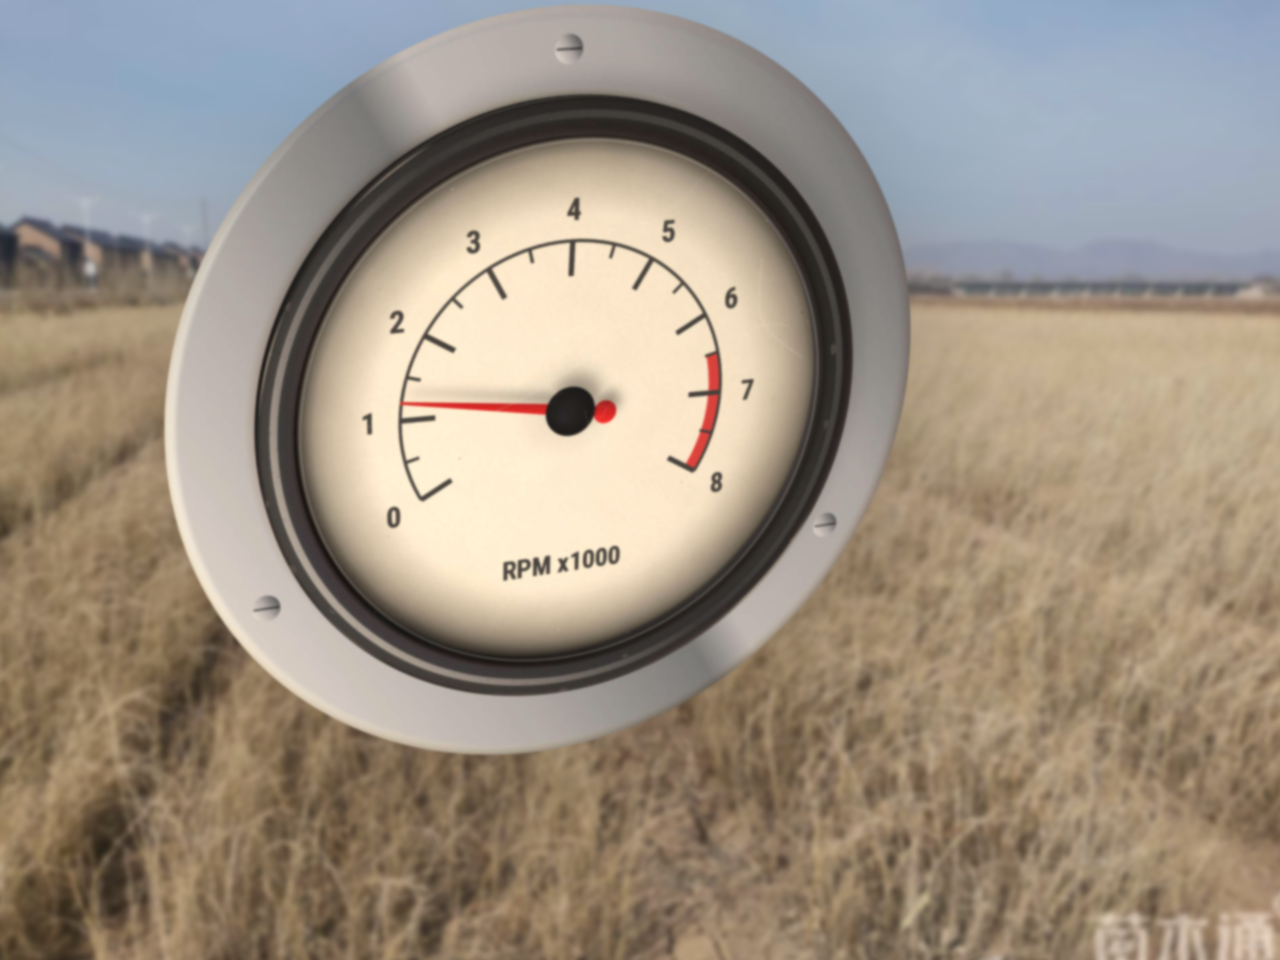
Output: **1250** rpm
